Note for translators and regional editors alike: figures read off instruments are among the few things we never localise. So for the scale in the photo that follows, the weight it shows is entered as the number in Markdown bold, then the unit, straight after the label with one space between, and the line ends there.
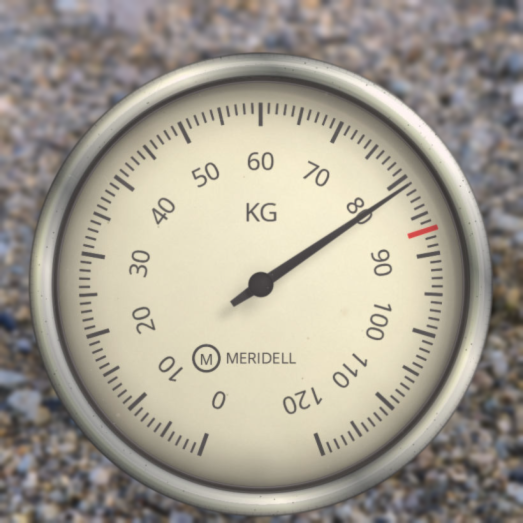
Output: **81** kg
